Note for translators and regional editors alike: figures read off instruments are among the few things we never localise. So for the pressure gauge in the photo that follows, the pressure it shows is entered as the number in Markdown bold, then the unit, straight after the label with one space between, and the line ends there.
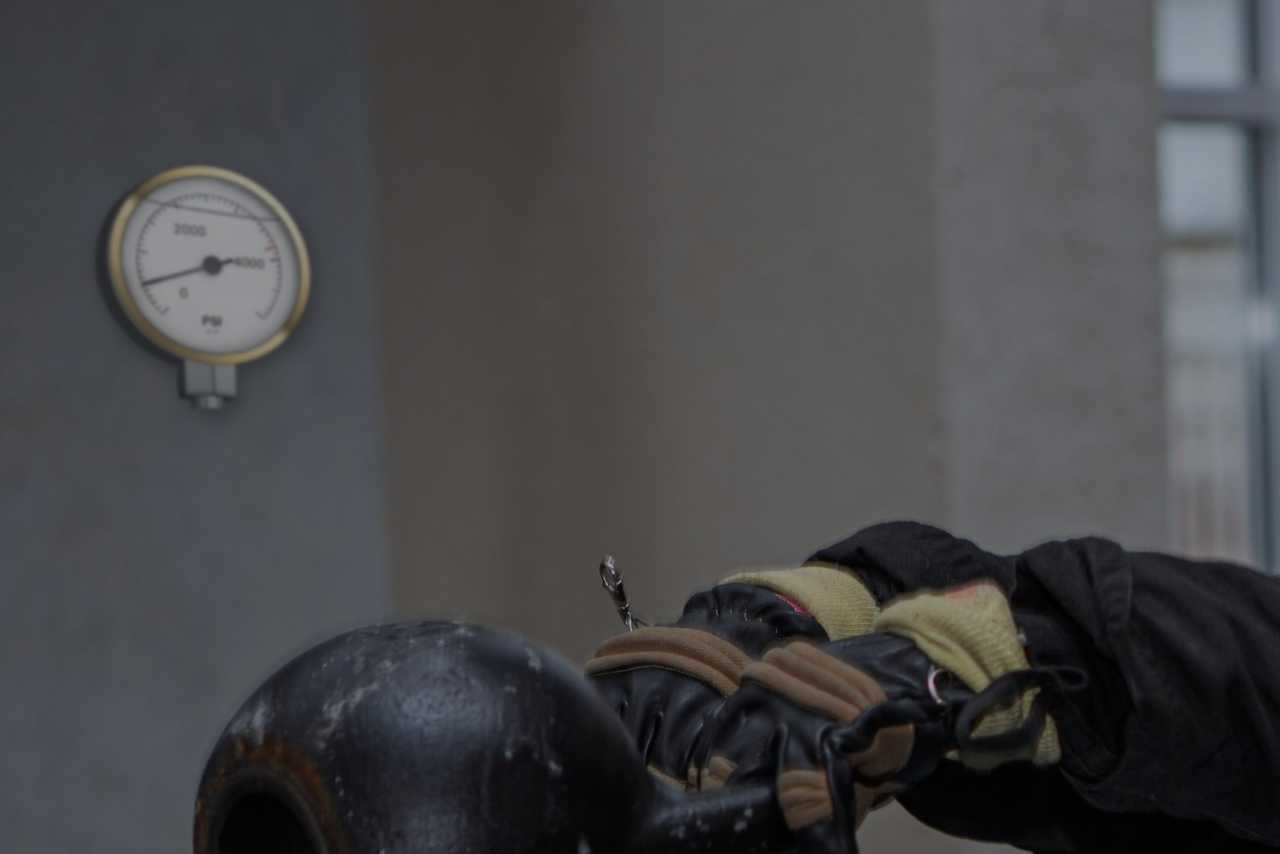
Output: **500** psi
